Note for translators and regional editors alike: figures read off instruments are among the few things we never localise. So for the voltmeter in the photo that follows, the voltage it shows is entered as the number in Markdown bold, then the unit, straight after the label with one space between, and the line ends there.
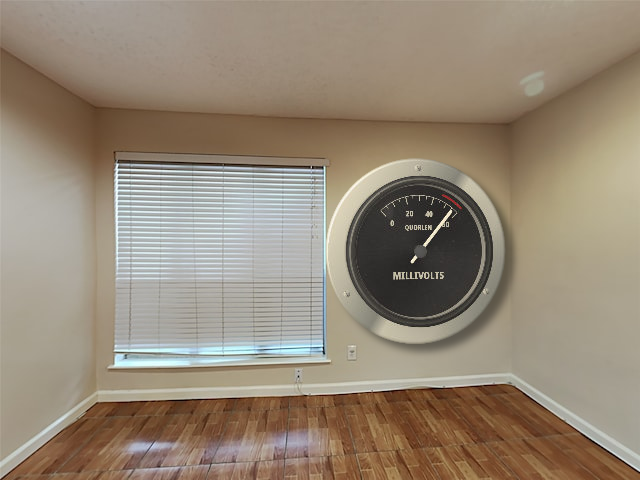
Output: **55** mV
